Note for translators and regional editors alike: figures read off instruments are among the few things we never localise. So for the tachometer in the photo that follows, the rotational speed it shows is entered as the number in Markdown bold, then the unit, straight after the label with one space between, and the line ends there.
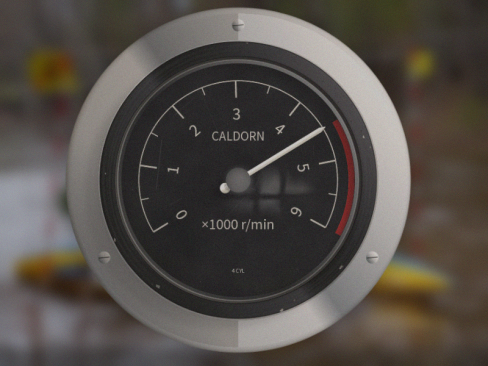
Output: **4500** rpm
